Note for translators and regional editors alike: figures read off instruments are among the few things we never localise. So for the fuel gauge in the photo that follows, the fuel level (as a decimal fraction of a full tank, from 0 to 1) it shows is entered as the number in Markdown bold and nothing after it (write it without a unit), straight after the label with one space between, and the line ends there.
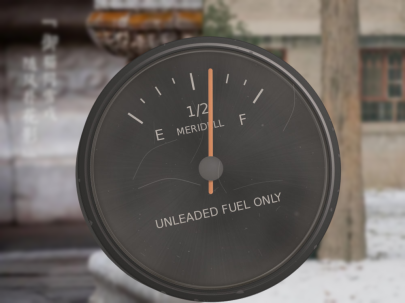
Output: **0.625**
